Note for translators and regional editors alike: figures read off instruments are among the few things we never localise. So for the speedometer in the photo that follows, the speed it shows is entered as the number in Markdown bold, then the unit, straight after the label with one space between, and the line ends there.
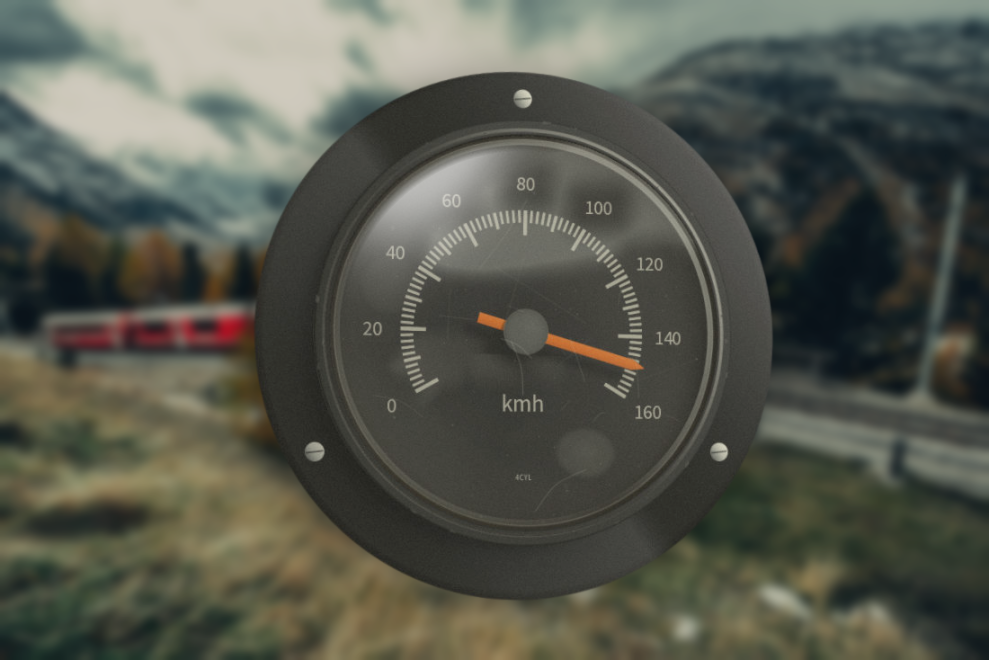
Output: **150** km/h
